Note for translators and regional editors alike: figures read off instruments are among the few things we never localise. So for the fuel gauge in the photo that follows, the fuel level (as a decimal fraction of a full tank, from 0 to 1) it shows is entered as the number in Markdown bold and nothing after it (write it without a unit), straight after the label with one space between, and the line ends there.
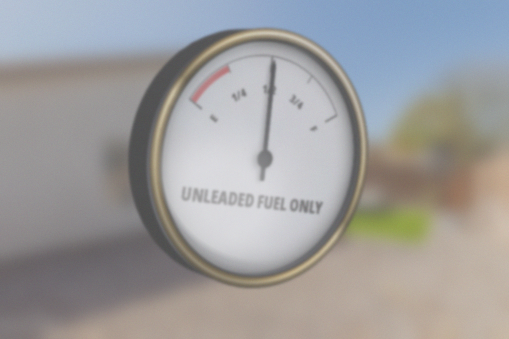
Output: **0.5**
